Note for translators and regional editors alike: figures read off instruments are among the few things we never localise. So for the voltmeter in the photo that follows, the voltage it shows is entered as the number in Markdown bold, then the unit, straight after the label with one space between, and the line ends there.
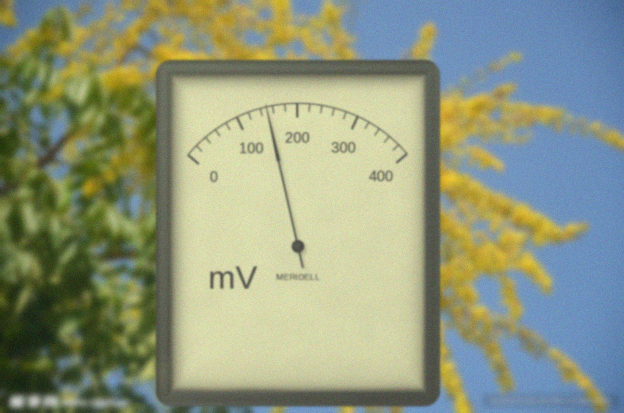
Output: **150** mV
